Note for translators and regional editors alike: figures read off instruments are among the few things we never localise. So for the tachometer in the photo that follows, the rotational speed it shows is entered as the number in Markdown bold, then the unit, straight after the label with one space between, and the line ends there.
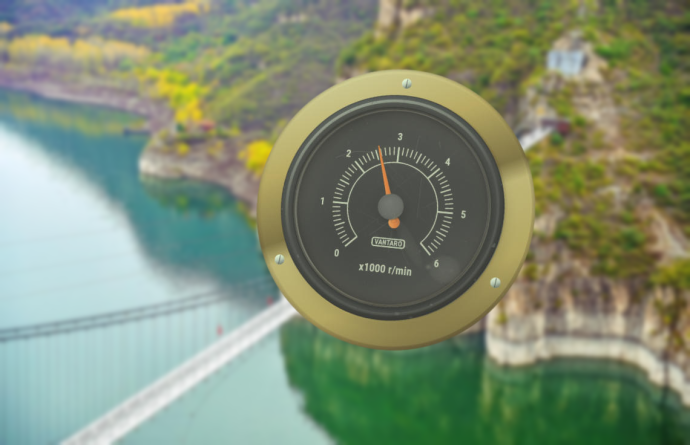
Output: **2600** rpm
